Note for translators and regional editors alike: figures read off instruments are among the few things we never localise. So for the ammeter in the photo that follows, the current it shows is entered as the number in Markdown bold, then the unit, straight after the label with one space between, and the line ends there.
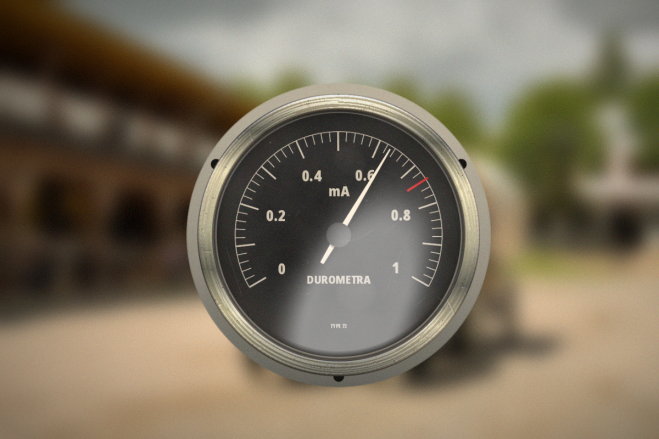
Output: **0.63** mA
